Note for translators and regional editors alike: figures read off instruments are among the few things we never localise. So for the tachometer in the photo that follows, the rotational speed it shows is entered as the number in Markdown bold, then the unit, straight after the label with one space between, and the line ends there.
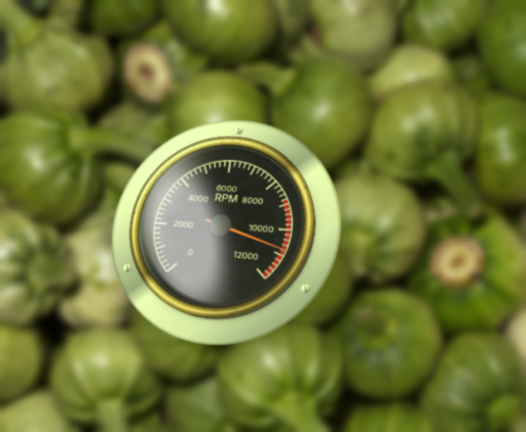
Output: **10800** rpm
